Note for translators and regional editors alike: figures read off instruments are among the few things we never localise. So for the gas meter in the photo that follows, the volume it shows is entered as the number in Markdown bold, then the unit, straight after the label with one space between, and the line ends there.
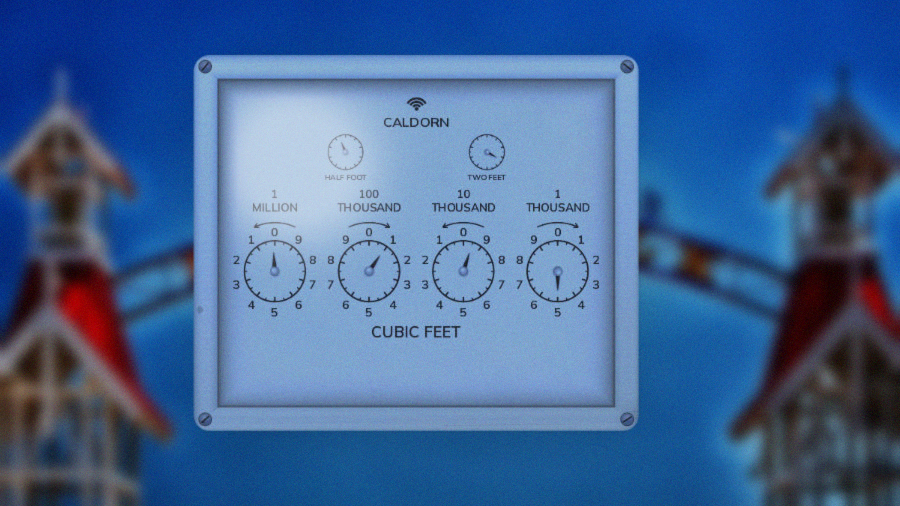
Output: **9500** ft³
